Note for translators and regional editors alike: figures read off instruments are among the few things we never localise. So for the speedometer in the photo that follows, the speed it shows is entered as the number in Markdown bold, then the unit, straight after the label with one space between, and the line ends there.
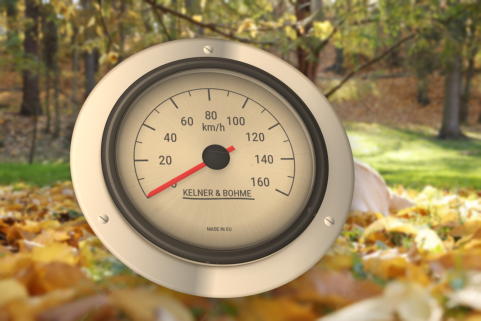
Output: **0** km/h
